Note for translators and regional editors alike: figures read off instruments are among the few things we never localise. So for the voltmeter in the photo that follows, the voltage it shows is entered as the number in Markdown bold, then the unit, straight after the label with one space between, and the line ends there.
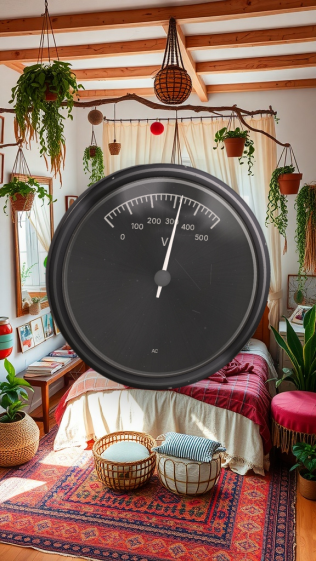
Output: **320** V
